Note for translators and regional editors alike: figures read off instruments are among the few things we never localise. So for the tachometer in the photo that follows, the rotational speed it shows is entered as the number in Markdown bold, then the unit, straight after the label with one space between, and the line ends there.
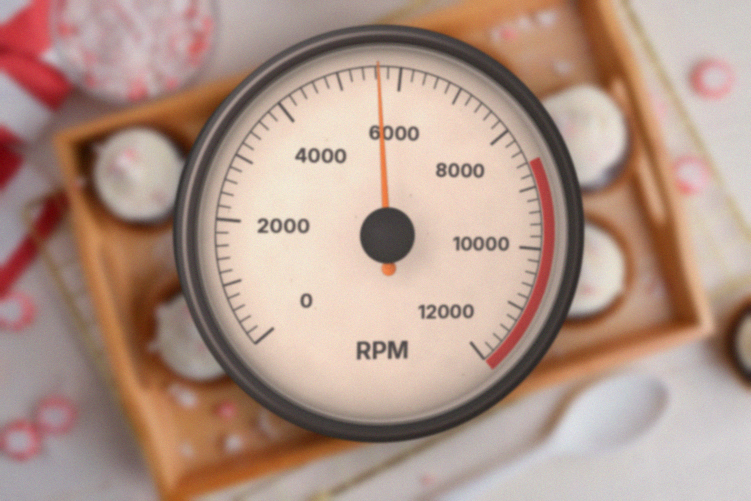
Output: **5600** rpm
